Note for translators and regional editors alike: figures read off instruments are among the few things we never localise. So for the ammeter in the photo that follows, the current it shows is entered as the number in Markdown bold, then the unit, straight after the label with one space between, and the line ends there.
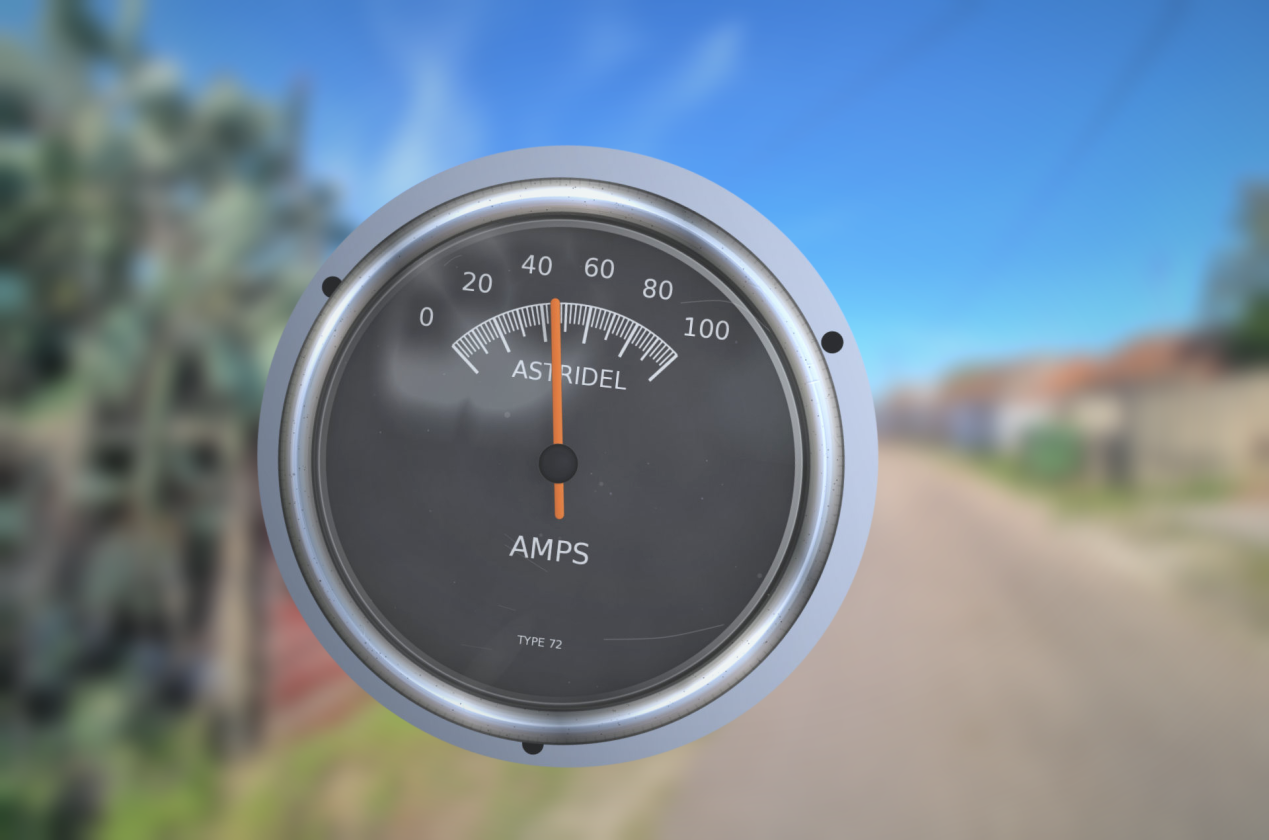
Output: **46** A
